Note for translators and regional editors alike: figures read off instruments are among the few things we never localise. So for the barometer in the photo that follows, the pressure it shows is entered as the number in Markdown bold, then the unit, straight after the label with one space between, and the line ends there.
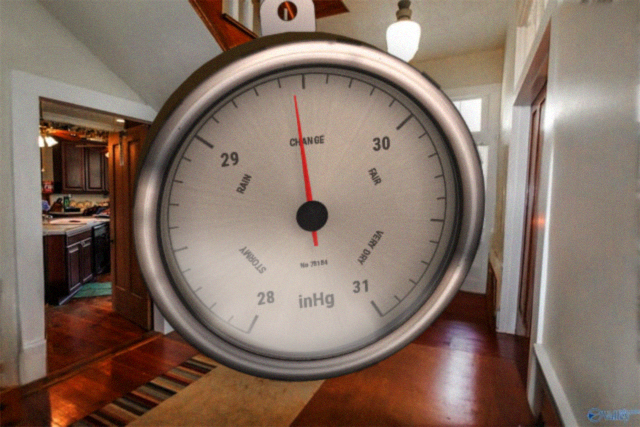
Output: **29.45** inHg
